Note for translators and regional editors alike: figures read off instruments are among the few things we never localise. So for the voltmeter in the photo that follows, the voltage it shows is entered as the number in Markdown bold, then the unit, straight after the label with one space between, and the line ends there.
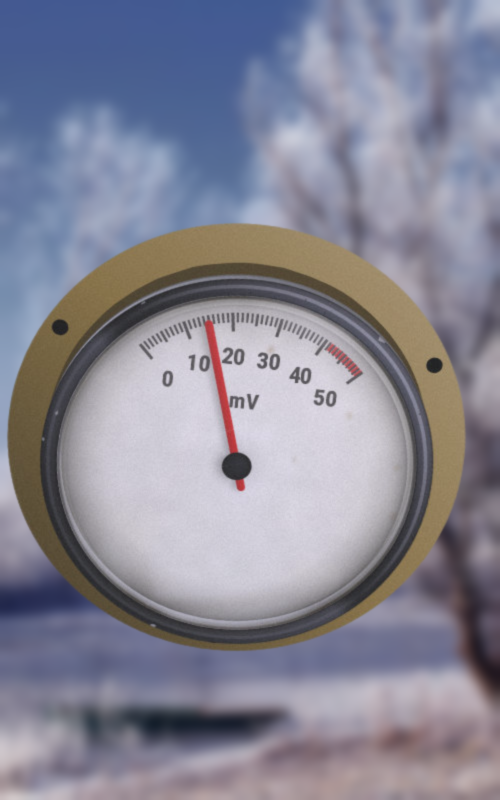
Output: **15** mV
